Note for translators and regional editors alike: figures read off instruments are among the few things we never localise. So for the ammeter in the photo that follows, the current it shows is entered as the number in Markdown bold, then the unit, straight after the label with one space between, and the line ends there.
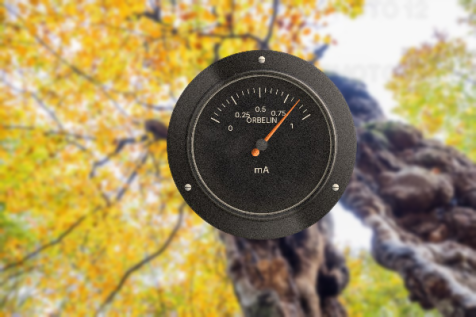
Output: **0.85** mA
